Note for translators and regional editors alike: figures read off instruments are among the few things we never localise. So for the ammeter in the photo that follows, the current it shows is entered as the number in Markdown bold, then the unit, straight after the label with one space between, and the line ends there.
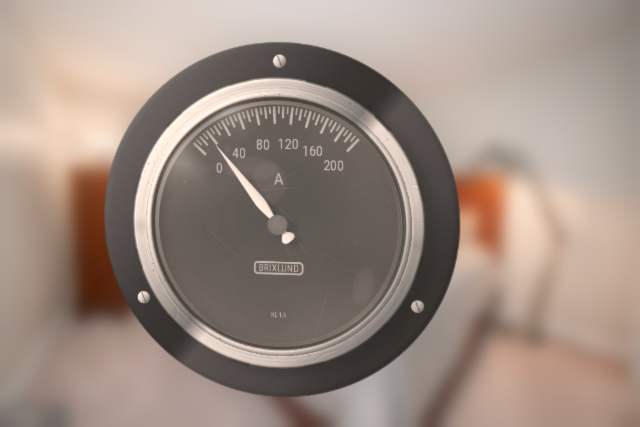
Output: **20** A
